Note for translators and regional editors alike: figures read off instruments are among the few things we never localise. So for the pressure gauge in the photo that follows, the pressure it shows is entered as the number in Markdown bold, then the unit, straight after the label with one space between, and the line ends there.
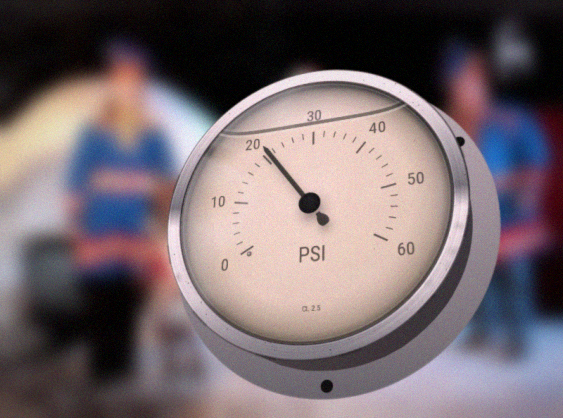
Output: **21** psi
